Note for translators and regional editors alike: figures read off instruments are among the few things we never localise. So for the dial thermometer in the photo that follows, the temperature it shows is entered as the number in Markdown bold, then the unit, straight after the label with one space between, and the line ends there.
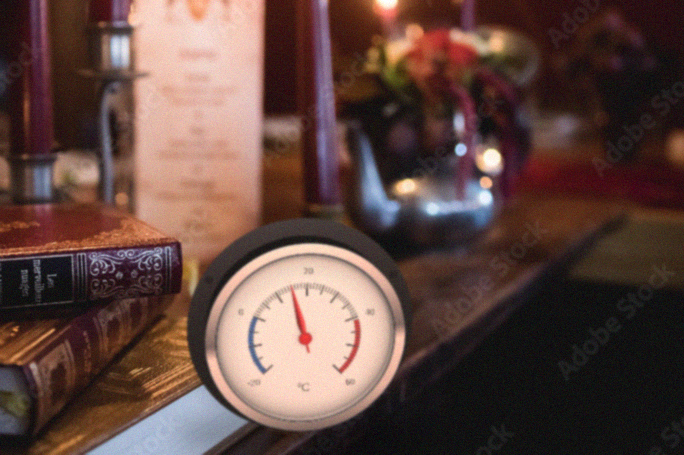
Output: **15** °C
